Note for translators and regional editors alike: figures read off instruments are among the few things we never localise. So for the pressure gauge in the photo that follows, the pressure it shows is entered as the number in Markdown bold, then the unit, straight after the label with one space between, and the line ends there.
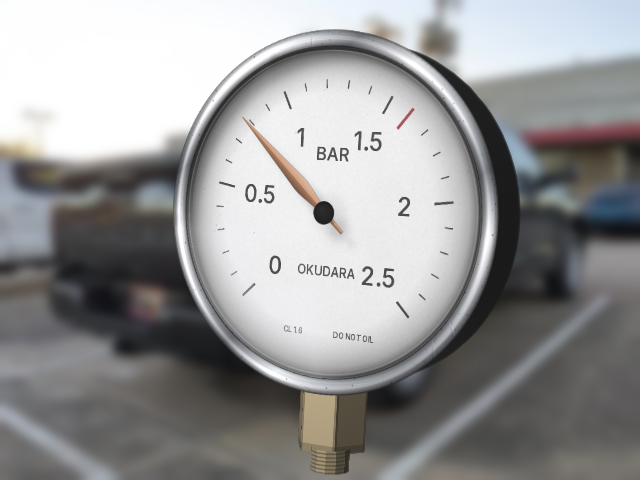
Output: **0.8** bar
